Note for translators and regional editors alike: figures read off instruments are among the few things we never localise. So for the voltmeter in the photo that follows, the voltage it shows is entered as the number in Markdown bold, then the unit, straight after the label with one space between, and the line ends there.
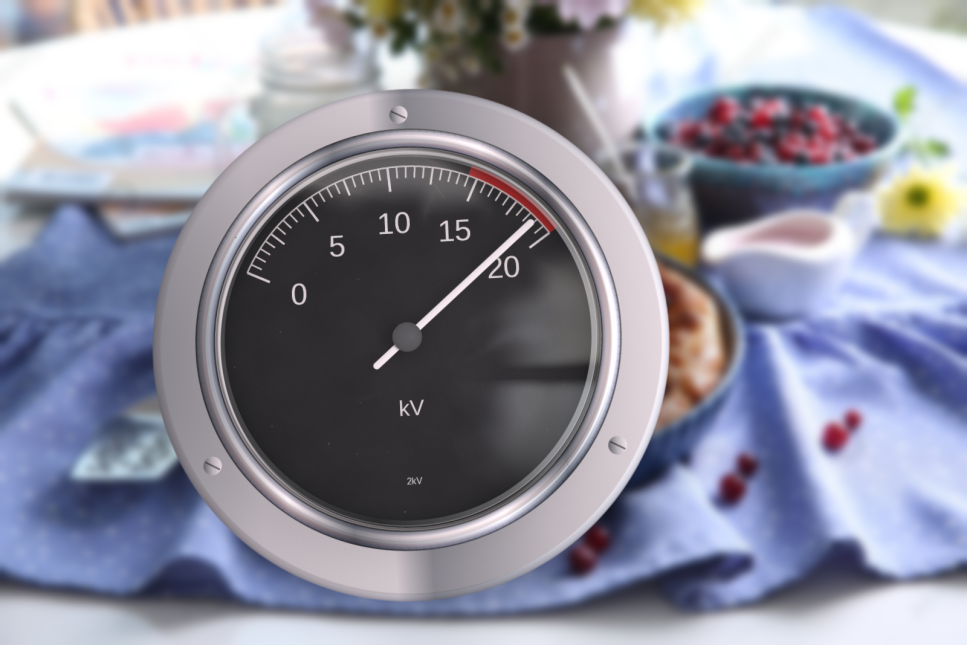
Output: **19** kV
